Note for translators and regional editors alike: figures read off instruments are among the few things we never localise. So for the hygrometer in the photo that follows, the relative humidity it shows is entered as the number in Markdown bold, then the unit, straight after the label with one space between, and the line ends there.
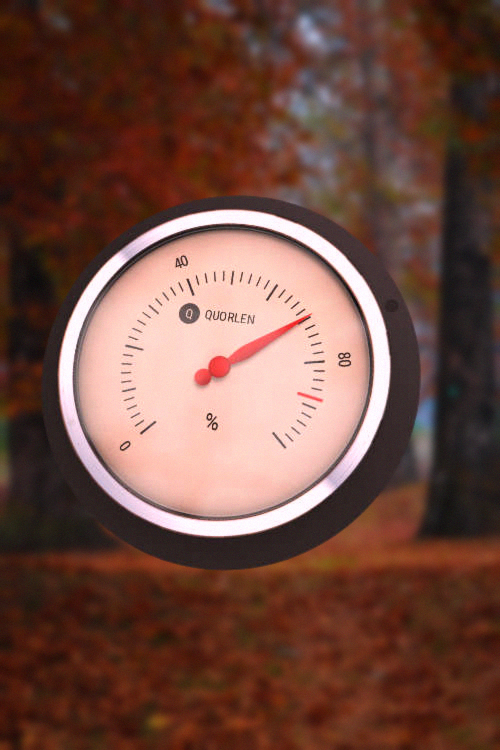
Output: **70** %
